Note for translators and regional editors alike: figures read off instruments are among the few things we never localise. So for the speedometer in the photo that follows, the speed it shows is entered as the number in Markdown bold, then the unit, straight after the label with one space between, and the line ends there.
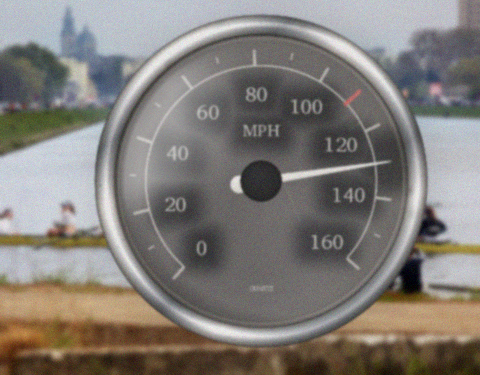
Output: **130** mph
